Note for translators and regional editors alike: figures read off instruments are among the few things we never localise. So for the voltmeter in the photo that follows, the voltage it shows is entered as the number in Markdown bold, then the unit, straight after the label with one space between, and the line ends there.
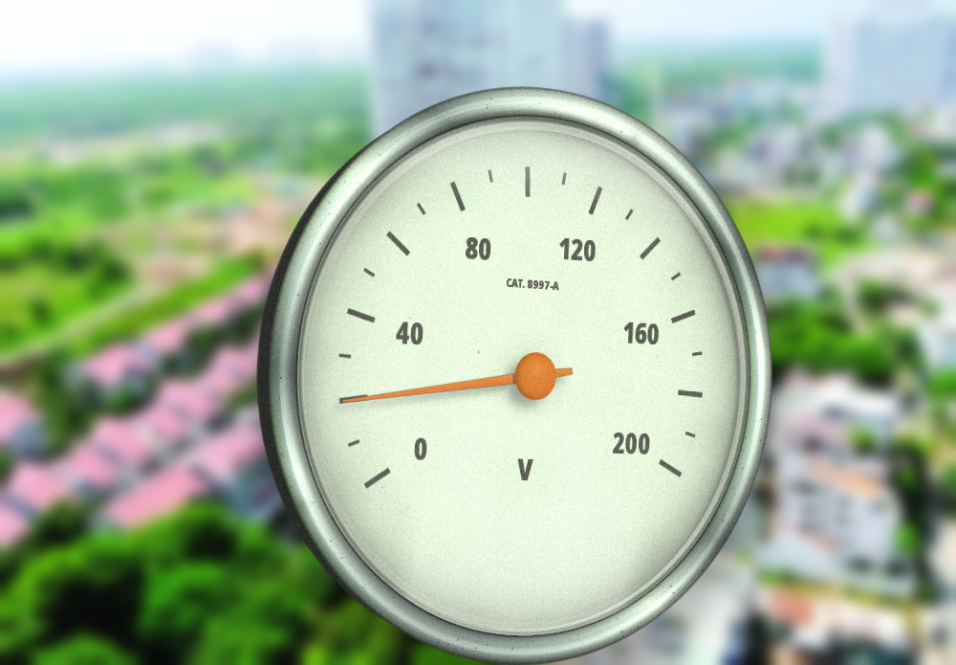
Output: **20** V
